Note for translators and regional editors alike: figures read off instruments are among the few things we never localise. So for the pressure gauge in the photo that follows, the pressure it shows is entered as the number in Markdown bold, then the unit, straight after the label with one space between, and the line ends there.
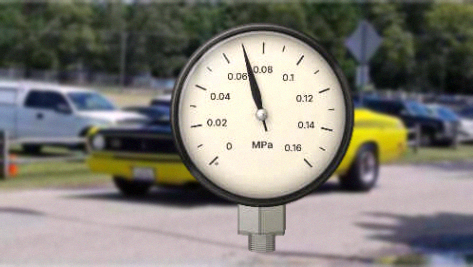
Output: **0.07** MPa
